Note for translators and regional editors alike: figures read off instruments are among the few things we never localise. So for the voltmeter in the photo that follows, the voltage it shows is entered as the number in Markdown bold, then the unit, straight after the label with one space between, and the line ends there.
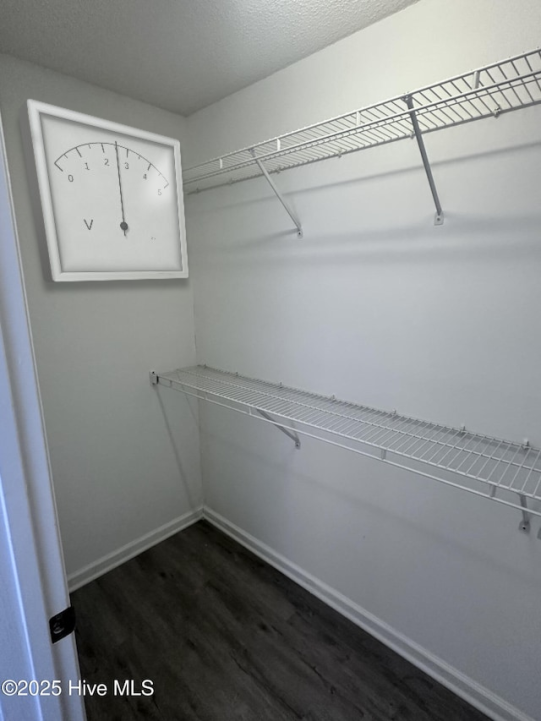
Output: **2.5** V
